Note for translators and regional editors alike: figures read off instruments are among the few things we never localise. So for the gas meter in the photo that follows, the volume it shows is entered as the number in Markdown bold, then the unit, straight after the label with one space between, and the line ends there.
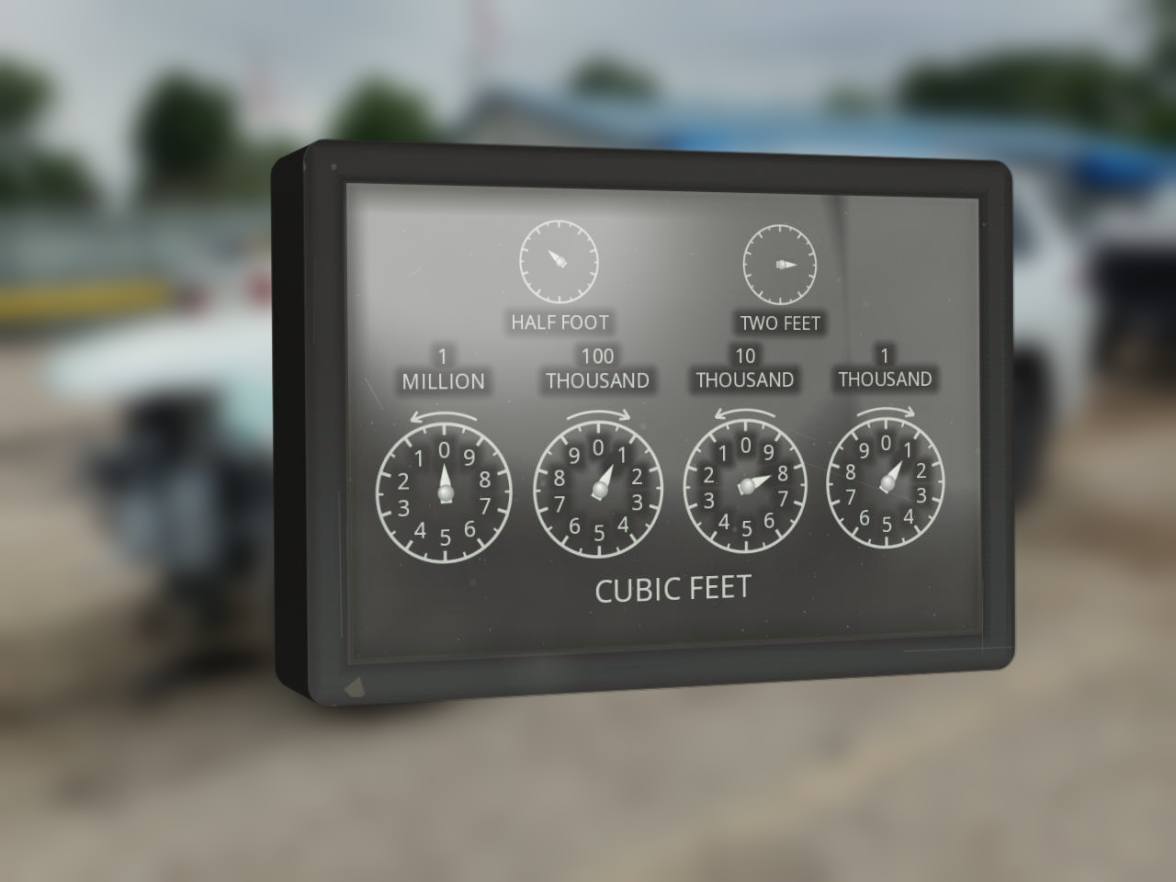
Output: **8100** ft³
